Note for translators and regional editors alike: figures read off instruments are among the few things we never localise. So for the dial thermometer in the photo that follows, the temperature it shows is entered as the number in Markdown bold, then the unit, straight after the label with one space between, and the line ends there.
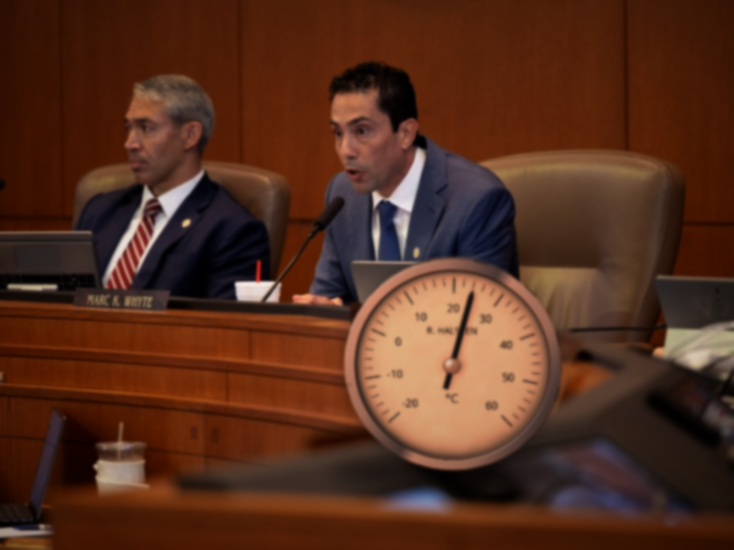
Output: **24** °C
